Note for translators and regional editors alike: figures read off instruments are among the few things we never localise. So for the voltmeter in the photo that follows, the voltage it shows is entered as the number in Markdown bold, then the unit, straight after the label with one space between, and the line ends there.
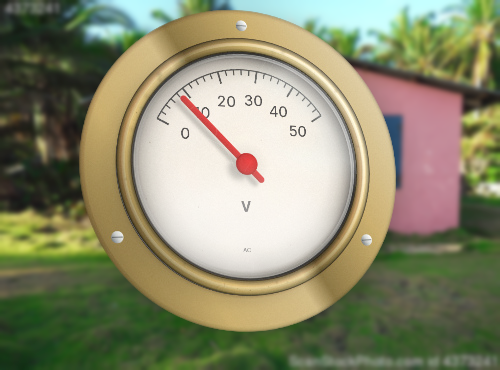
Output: **8** V
